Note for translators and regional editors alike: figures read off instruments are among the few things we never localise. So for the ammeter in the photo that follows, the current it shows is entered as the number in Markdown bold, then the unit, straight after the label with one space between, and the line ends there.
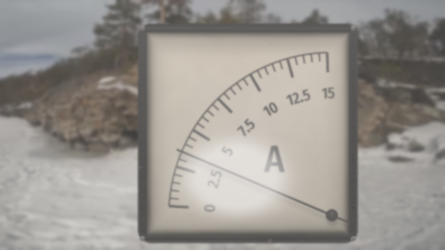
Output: **3.5** A
